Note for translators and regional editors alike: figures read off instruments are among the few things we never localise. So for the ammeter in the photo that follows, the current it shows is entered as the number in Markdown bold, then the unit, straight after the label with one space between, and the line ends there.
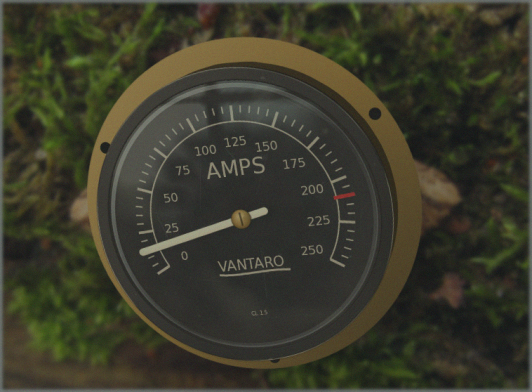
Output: **15** A
